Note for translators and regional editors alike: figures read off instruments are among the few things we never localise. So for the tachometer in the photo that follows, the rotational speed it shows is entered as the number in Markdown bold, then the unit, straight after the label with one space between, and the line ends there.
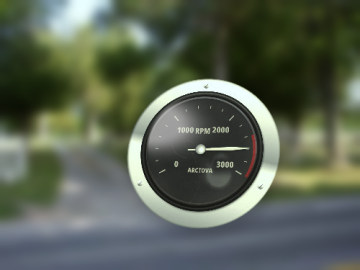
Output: **2600** rpm
